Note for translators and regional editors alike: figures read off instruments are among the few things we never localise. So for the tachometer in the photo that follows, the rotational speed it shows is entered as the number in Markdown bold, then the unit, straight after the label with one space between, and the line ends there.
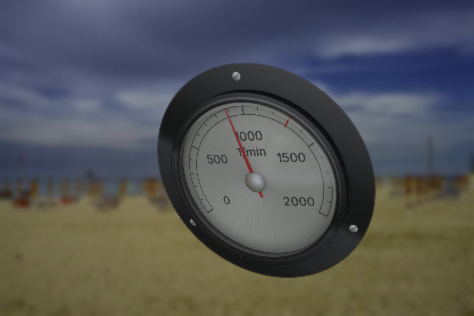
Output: **900** rpm
